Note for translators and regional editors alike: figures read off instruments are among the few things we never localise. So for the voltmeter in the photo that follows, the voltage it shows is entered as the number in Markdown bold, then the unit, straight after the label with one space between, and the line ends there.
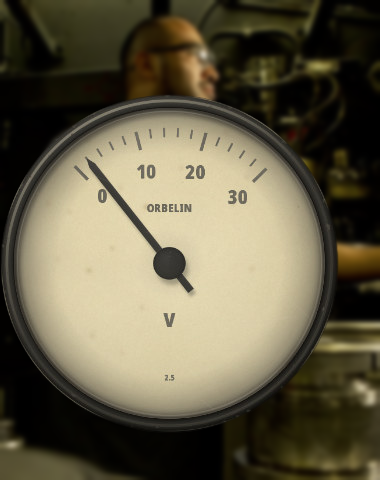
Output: **2** V
